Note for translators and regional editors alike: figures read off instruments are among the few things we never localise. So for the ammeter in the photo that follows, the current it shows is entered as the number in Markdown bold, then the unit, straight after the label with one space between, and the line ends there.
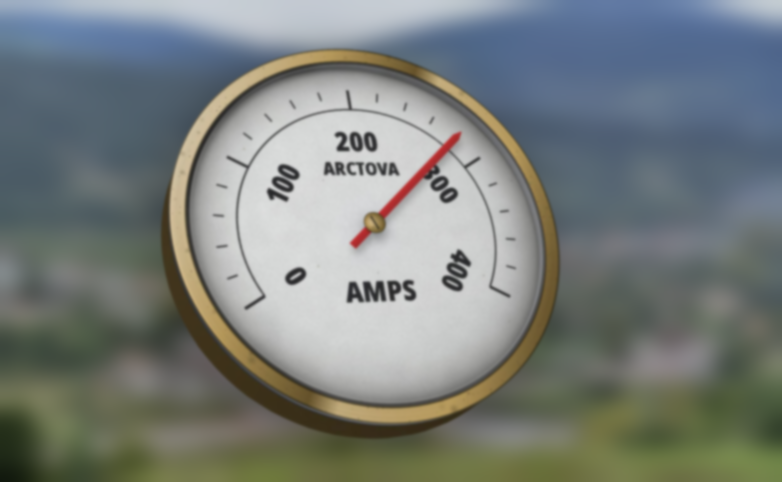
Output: **280** A
